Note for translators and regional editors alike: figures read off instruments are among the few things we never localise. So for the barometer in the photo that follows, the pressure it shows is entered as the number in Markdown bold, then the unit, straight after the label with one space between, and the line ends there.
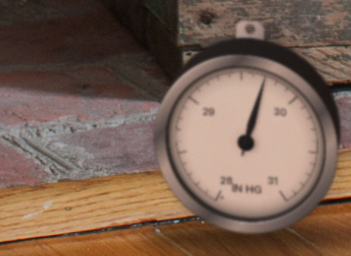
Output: **29.7** inHg
